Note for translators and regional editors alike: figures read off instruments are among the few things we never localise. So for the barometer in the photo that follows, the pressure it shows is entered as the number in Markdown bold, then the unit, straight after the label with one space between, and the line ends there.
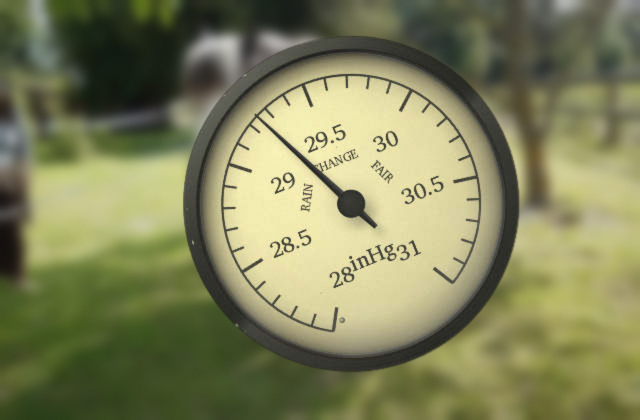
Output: **29.25** inHg
